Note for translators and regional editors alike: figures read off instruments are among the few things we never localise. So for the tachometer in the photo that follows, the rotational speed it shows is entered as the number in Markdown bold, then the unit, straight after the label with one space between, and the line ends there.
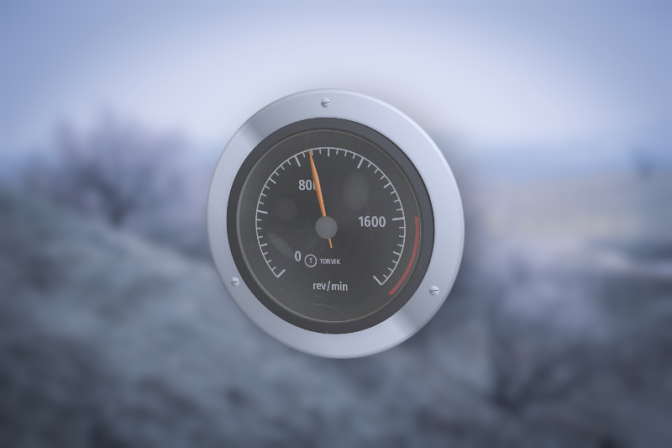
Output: **900** rpm
